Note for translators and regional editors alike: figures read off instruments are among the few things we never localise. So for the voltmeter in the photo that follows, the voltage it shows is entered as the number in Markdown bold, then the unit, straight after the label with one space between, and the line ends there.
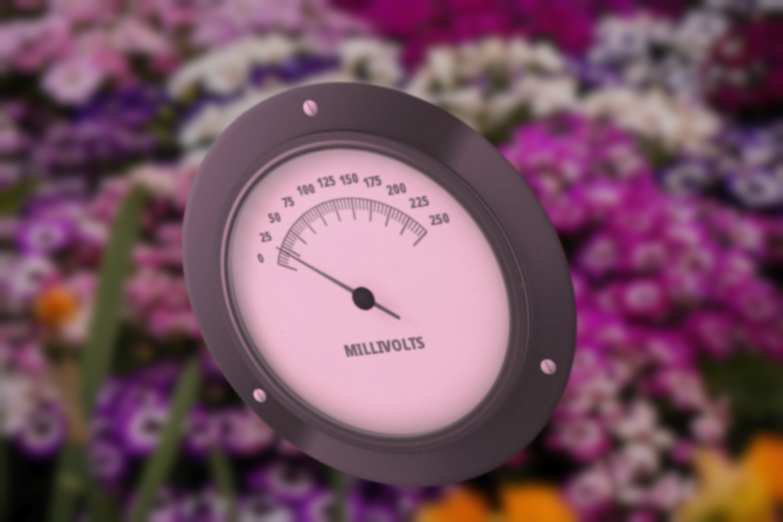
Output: **25** mV
